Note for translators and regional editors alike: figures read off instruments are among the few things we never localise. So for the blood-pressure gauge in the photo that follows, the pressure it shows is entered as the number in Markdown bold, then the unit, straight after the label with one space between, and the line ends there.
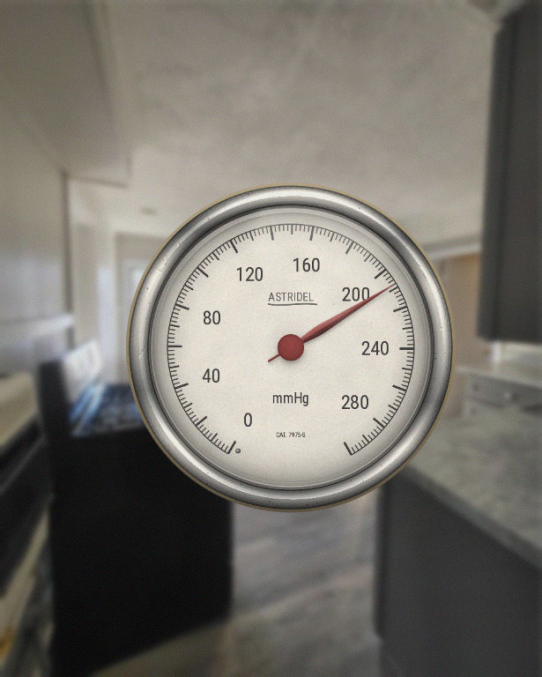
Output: **208** mmHg
